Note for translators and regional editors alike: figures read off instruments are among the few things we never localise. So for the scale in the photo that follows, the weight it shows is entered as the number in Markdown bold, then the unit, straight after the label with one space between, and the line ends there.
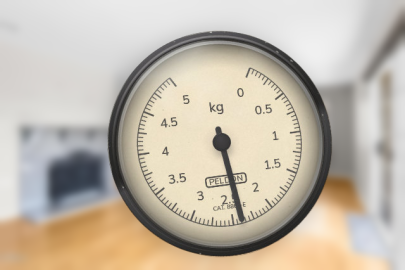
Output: **2.4** kg
